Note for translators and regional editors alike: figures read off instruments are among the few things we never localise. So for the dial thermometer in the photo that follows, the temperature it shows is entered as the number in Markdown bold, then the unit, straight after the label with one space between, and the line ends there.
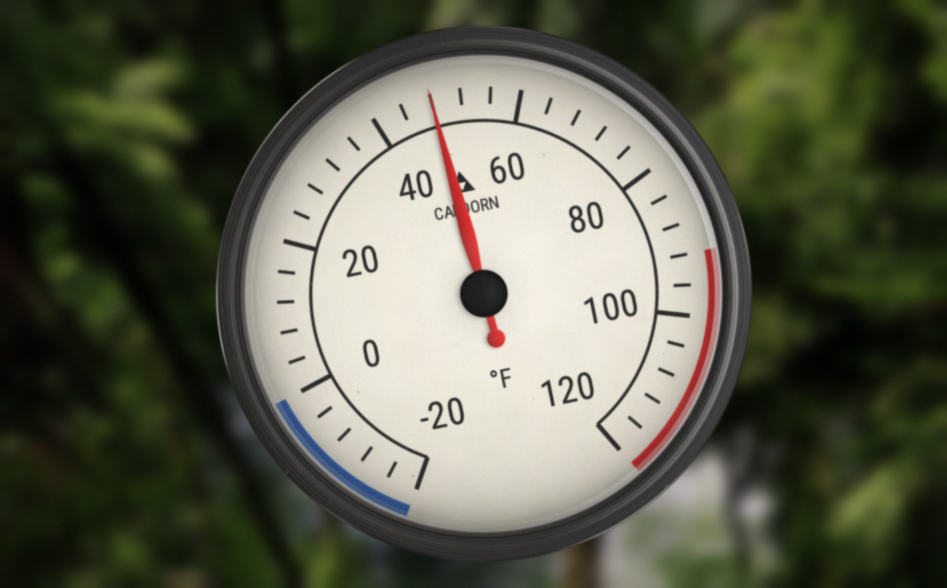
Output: **48** °F
